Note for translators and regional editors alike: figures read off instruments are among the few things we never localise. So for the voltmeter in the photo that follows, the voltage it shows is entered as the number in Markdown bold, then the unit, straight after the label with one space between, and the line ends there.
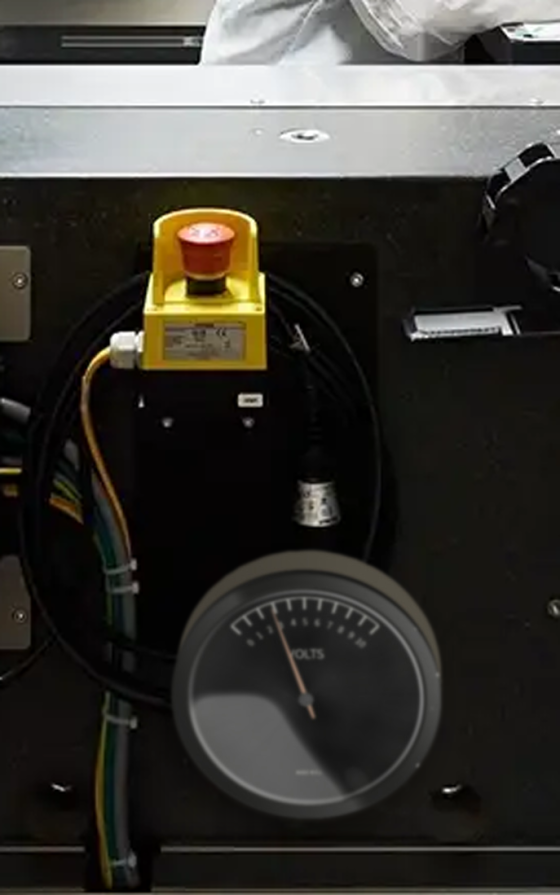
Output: **3** V
